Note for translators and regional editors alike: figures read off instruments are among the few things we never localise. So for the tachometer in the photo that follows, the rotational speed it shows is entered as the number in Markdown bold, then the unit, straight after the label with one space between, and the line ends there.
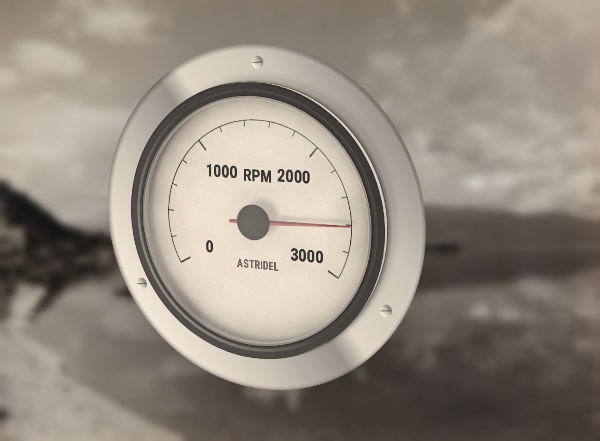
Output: **2600** rpm
